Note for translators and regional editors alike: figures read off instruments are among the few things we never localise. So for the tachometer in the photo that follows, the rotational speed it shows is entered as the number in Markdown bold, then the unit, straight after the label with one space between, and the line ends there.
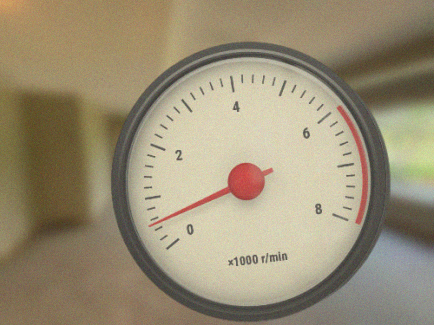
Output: **500** rpm
